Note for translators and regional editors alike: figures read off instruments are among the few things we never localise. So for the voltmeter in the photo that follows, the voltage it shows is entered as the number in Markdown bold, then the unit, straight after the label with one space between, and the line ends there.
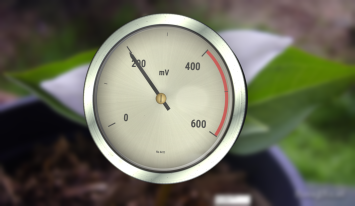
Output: **200** mV
